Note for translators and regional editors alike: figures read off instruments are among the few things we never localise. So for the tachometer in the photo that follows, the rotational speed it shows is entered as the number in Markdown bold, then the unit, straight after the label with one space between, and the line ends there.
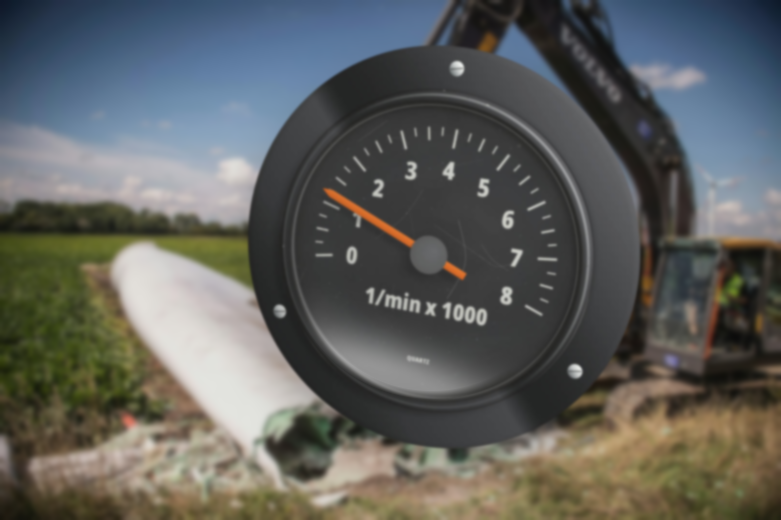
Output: **1250** rpm
